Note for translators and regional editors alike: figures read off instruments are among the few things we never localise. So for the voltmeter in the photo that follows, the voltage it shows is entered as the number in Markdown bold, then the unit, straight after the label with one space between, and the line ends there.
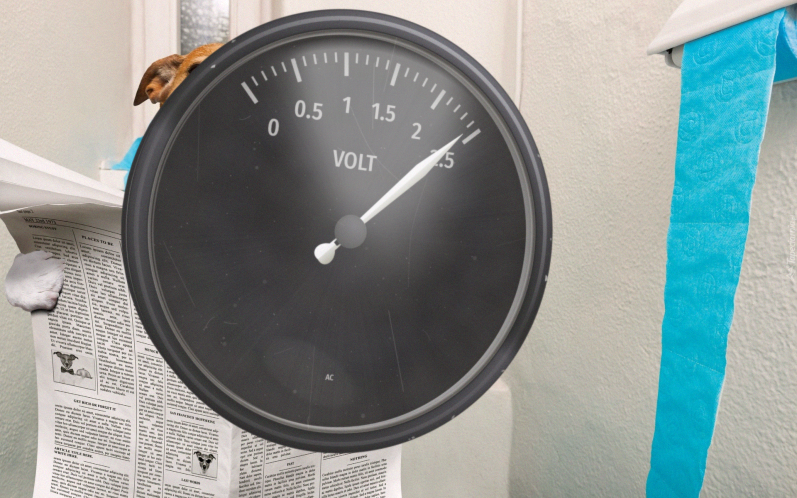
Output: **2.4** V
